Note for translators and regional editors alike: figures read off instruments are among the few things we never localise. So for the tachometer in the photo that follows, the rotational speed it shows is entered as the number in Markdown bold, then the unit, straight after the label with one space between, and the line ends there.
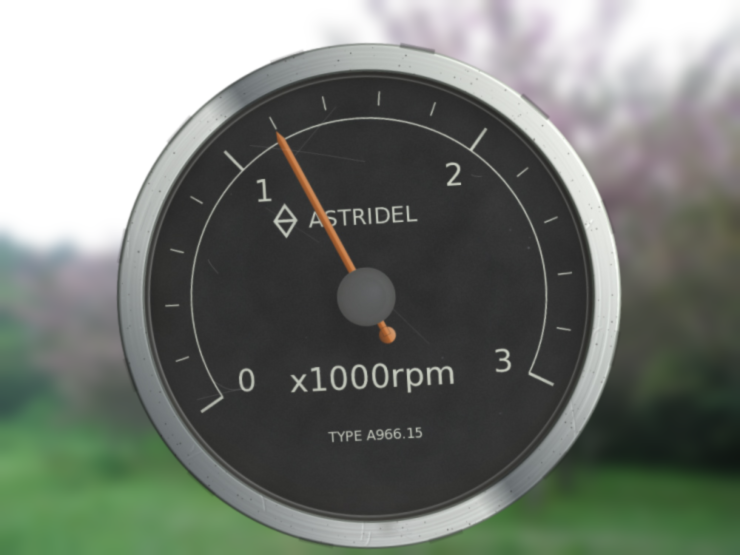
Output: **1200** rpm
